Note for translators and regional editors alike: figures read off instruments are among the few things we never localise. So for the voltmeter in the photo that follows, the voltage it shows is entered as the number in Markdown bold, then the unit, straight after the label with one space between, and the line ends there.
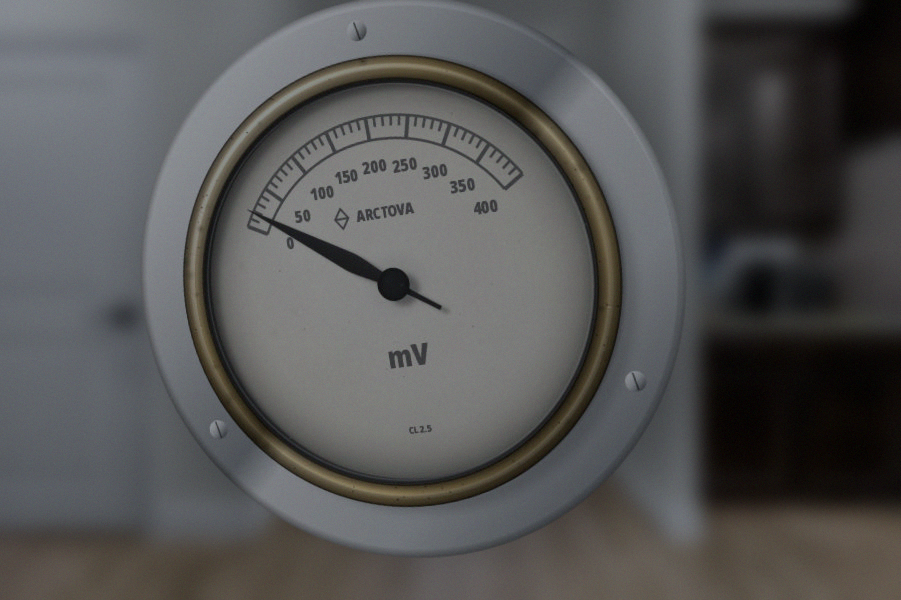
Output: **20** mV
